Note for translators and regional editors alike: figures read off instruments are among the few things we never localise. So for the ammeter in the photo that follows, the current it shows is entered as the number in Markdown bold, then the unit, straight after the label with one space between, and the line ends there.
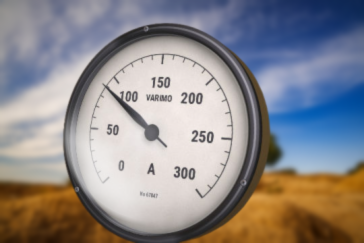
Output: **90** A
